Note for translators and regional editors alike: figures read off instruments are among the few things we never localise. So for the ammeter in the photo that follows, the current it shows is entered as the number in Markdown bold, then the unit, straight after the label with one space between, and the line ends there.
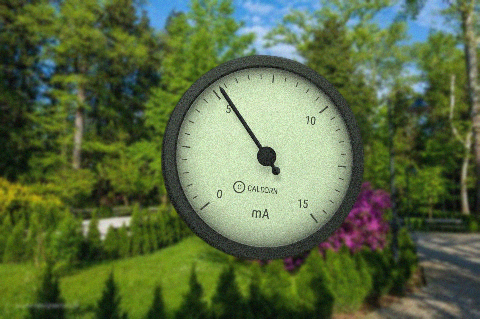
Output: **5.25** mA
